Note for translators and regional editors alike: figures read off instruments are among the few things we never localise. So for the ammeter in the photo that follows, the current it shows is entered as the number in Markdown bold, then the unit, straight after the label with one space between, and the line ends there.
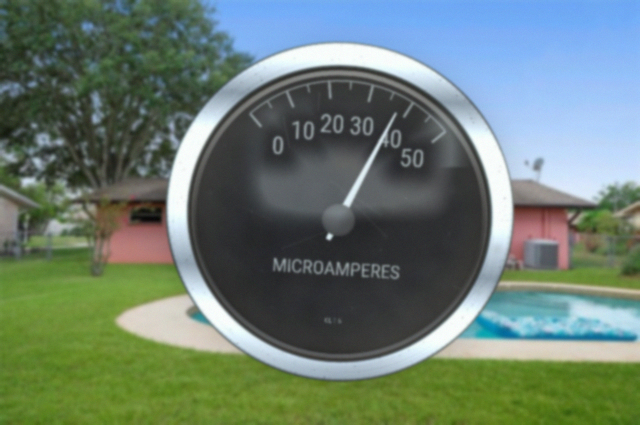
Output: **37.5** µA
